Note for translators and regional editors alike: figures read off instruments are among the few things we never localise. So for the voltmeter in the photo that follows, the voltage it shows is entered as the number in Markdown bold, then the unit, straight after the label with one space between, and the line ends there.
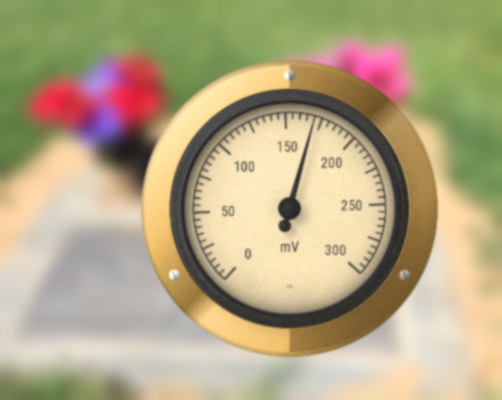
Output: **170** mV
